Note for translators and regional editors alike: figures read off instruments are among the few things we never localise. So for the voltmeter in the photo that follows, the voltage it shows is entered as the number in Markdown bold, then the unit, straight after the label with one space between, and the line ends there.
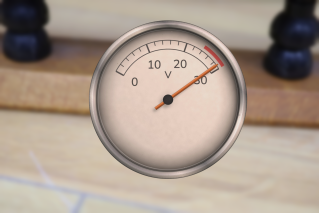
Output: **29** V
